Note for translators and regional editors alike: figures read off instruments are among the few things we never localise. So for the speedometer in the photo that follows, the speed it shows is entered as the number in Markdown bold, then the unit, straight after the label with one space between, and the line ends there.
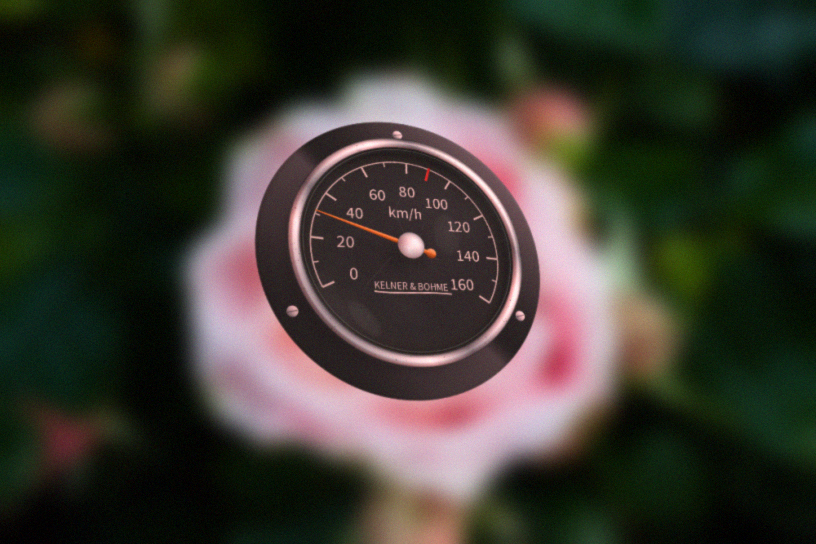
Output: **30** km/h
